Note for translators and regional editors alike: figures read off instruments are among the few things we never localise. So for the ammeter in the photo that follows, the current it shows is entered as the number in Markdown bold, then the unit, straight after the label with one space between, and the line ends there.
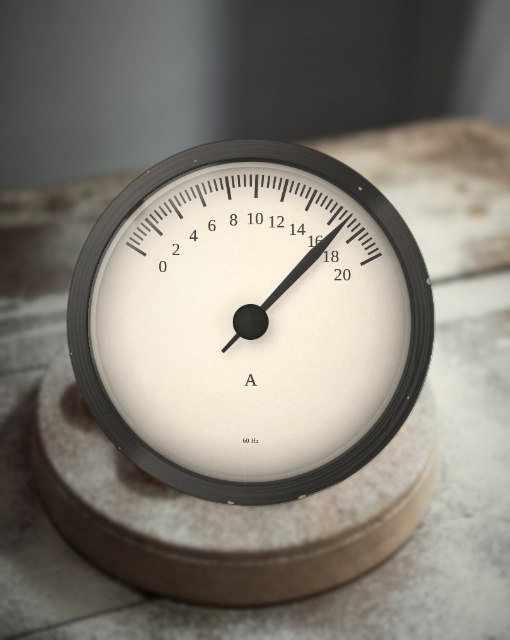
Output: **16.8** A
